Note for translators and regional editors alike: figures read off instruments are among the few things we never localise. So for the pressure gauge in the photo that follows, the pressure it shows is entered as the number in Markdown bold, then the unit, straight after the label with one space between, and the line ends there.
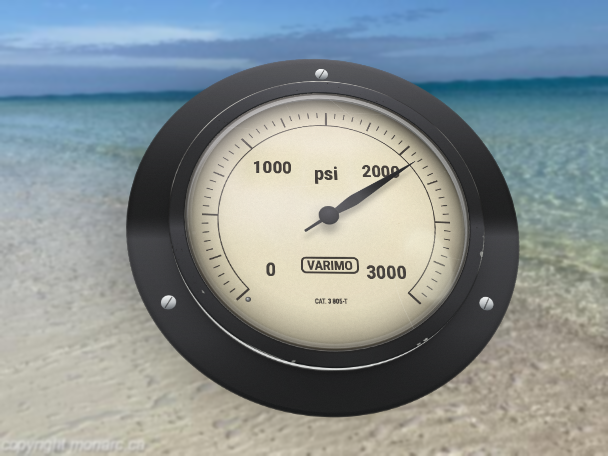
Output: **2100** psi
